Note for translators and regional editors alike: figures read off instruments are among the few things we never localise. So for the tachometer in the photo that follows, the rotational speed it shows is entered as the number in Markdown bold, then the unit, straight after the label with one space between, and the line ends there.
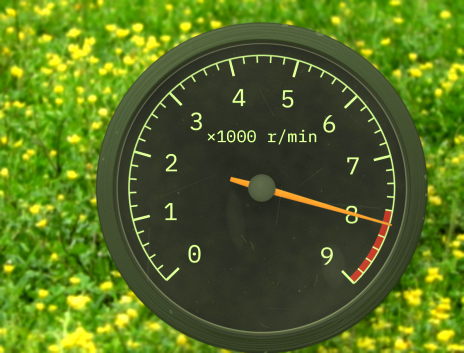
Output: **8000** rpm
